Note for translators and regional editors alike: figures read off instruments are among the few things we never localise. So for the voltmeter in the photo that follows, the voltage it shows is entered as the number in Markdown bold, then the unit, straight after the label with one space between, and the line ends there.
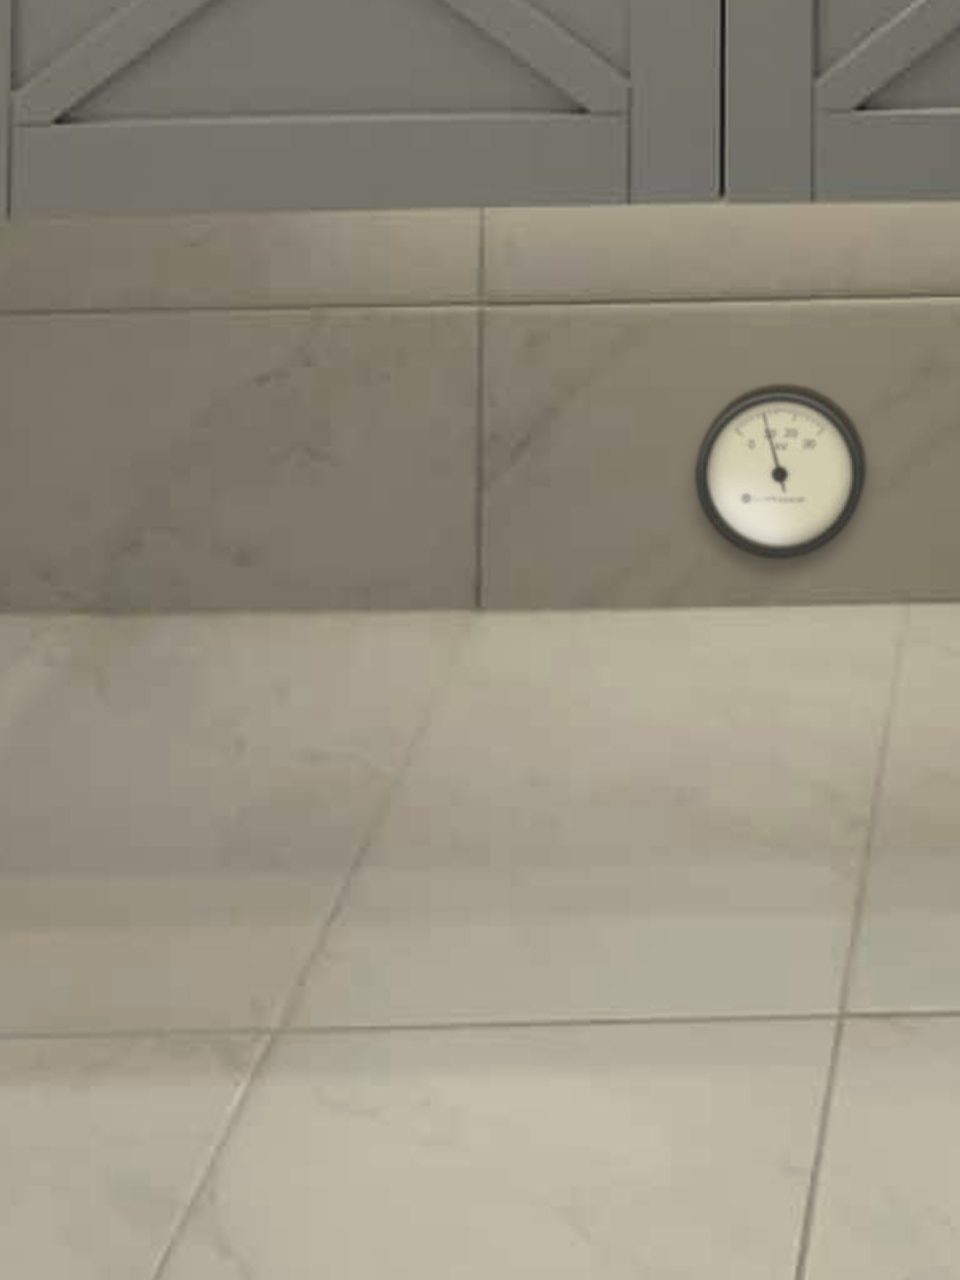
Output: **10** kV
